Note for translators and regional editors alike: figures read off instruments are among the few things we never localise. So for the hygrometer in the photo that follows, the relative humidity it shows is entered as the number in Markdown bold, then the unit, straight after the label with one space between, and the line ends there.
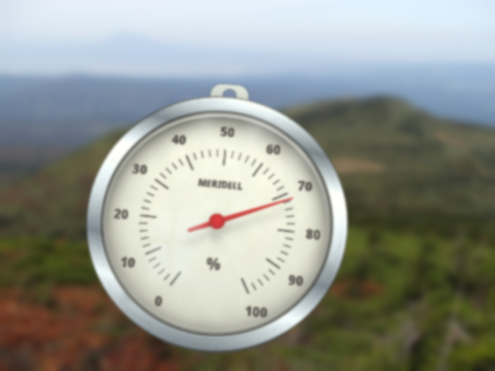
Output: **72** %
